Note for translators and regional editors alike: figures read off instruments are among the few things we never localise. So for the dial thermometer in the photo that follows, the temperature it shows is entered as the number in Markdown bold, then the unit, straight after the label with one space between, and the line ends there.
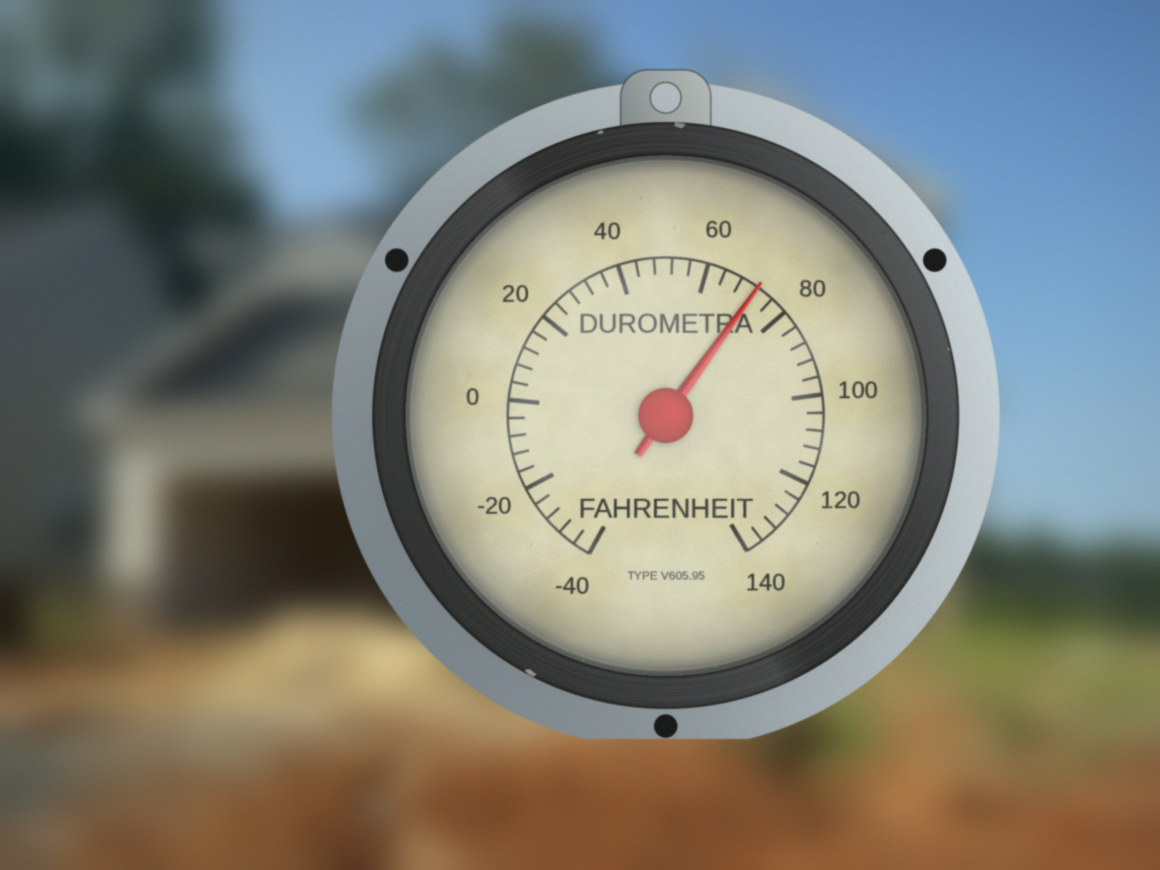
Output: **72** °F
